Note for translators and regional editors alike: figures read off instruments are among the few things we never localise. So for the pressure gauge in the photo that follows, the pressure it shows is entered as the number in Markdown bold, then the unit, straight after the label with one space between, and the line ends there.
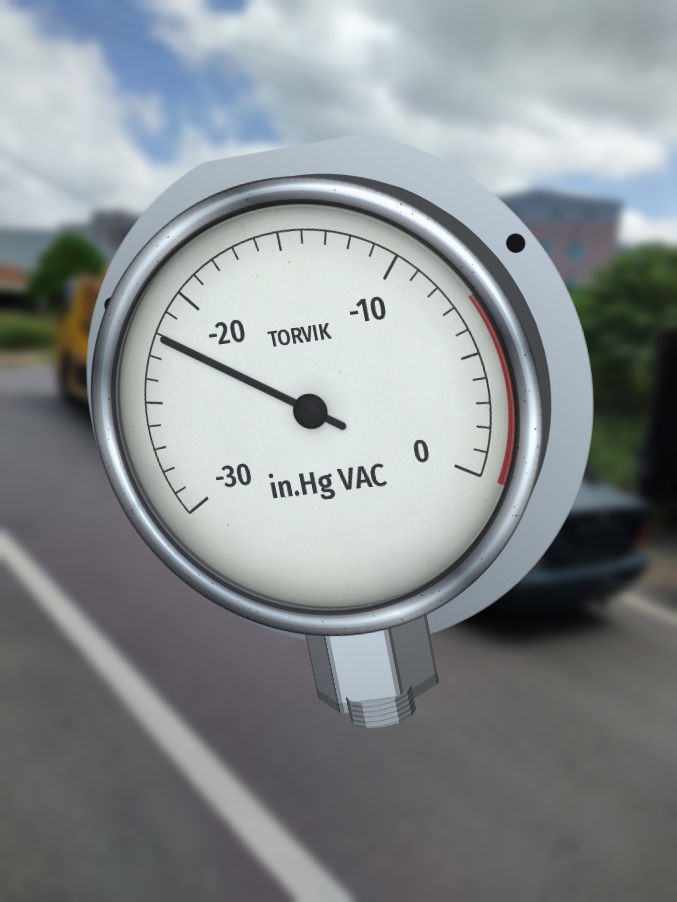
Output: **-22** inHg
